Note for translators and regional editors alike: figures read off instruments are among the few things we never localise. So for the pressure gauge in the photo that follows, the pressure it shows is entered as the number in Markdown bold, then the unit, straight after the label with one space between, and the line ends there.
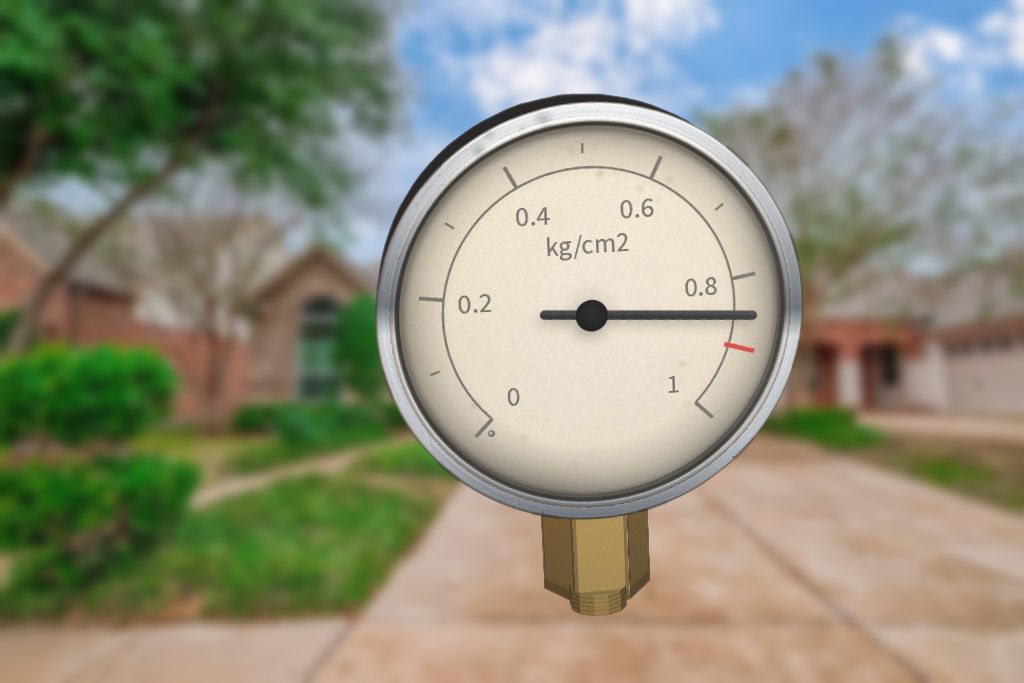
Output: **0.85** kg/cm²
